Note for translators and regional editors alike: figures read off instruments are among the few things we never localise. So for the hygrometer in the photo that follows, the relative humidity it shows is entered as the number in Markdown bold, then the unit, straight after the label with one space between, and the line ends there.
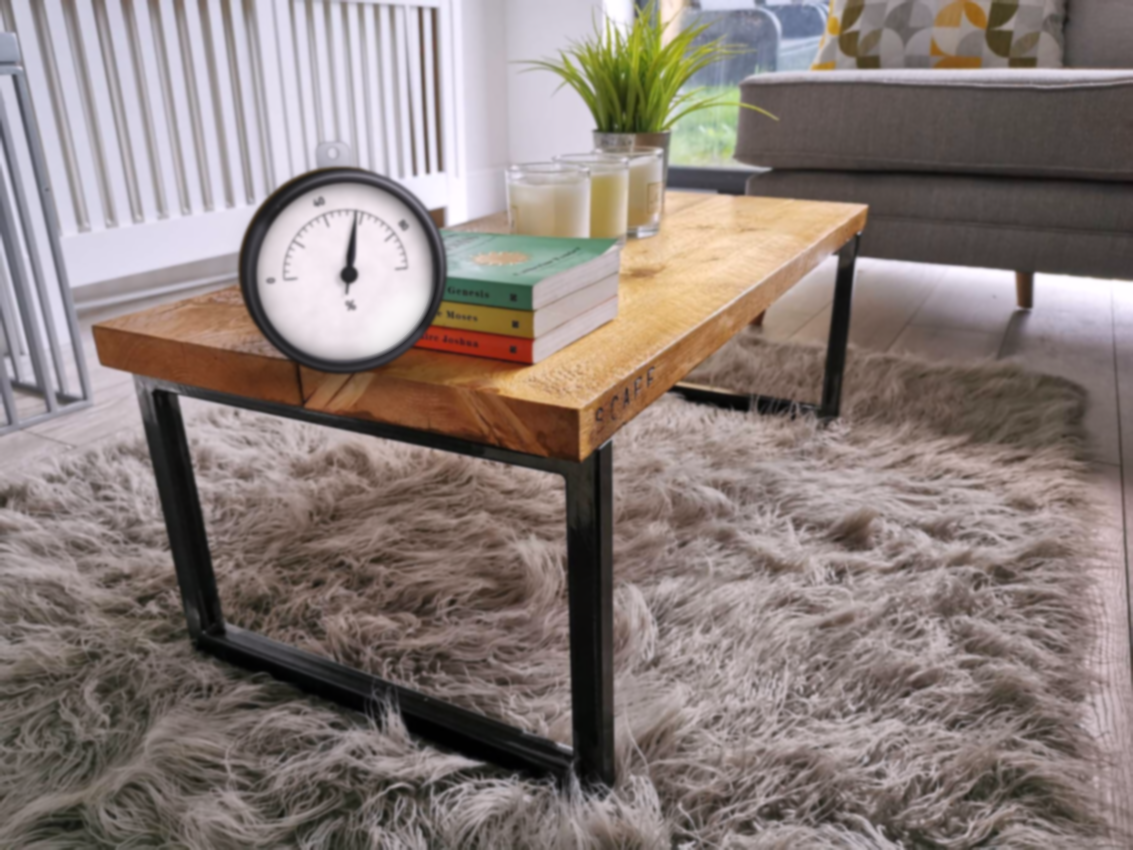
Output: **56** %
